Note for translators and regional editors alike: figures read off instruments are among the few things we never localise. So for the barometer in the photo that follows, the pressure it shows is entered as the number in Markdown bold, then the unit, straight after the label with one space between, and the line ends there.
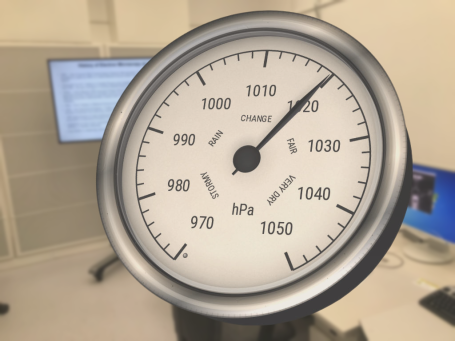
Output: **1020** hPa
